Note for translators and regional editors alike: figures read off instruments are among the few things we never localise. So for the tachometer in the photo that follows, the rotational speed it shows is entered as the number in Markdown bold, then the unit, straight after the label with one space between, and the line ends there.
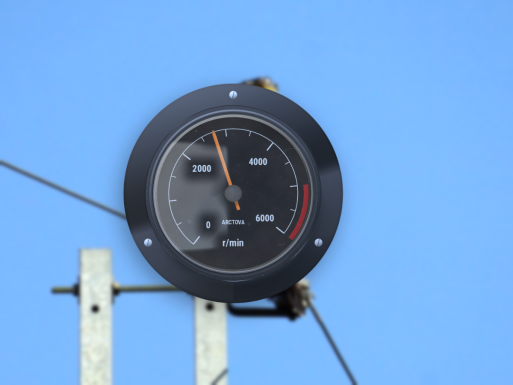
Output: **2750** rpm
